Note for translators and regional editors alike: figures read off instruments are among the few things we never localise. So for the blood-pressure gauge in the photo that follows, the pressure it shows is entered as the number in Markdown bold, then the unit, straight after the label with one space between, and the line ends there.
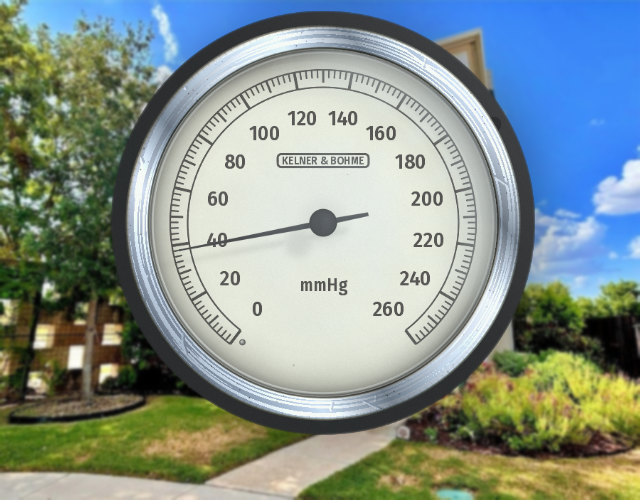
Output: **38** mmHg
